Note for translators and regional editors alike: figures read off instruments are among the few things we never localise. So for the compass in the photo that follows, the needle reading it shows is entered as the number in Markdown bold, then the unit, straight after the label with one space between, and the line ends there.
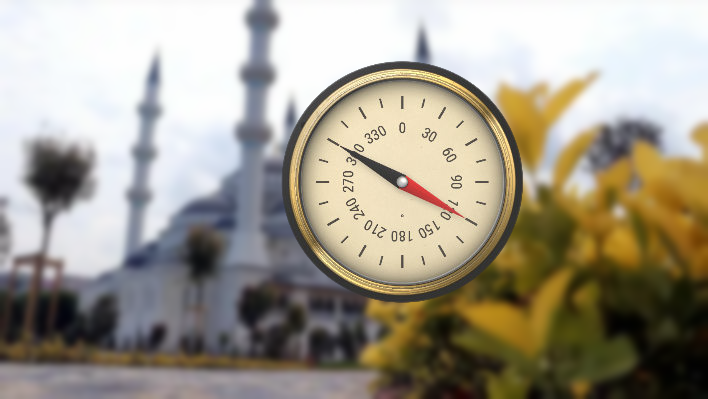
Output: **120** °
